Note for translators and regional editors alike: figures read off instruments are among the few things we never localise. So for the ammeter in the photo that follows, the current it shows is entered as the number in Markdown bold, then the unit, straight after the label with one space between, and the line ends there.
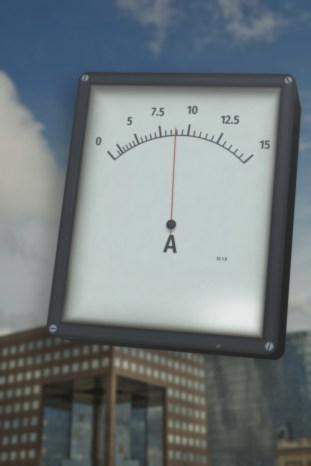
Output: **9** A
